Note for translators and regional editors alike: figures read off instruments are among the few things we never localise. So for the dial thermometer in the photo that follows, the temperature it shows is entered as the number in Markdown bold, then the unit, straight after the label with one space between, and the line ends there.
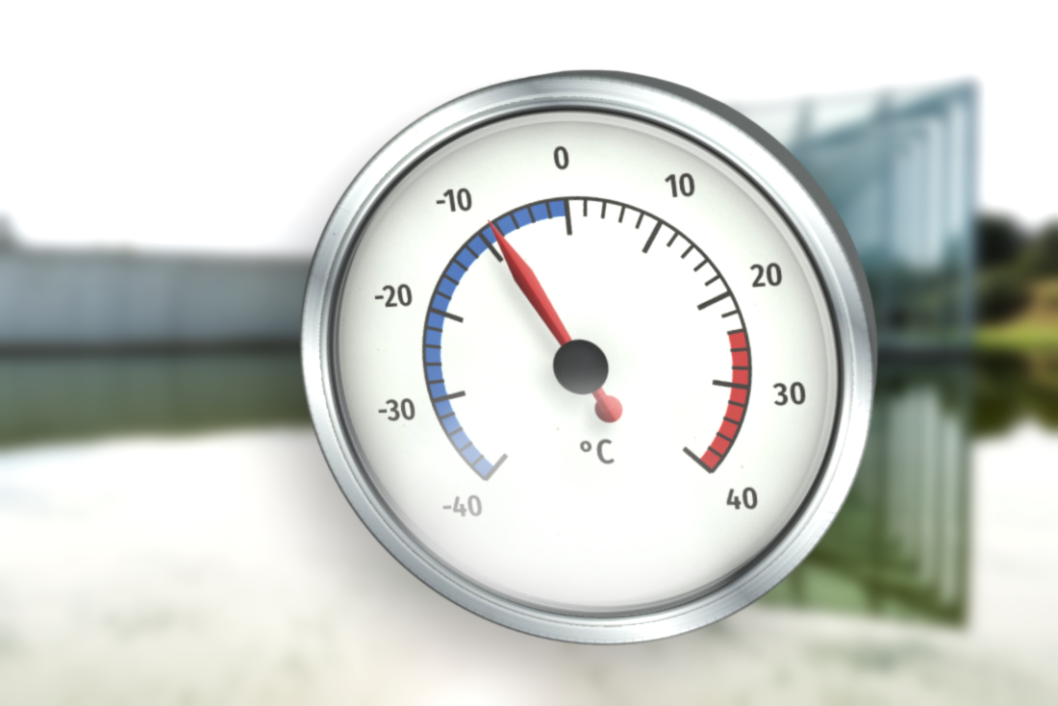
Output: **-8** °C
